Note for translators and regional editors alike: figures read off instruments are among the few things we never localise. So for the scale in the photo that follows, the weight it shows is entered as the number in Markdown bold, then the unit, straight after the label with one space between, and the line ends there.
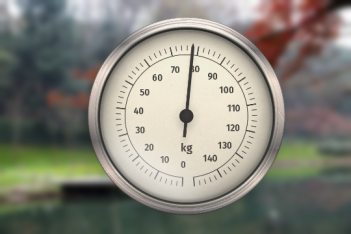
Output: **78** kg
